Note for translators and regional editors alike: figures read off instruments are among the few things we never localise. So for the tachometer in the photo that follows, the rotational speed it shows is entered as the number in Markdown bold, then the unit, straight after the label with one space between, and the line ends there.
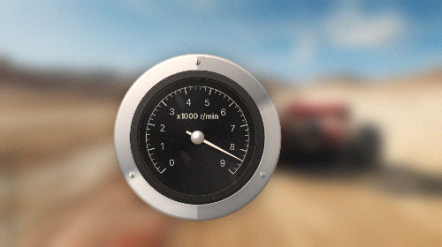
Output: **8400** rpm
